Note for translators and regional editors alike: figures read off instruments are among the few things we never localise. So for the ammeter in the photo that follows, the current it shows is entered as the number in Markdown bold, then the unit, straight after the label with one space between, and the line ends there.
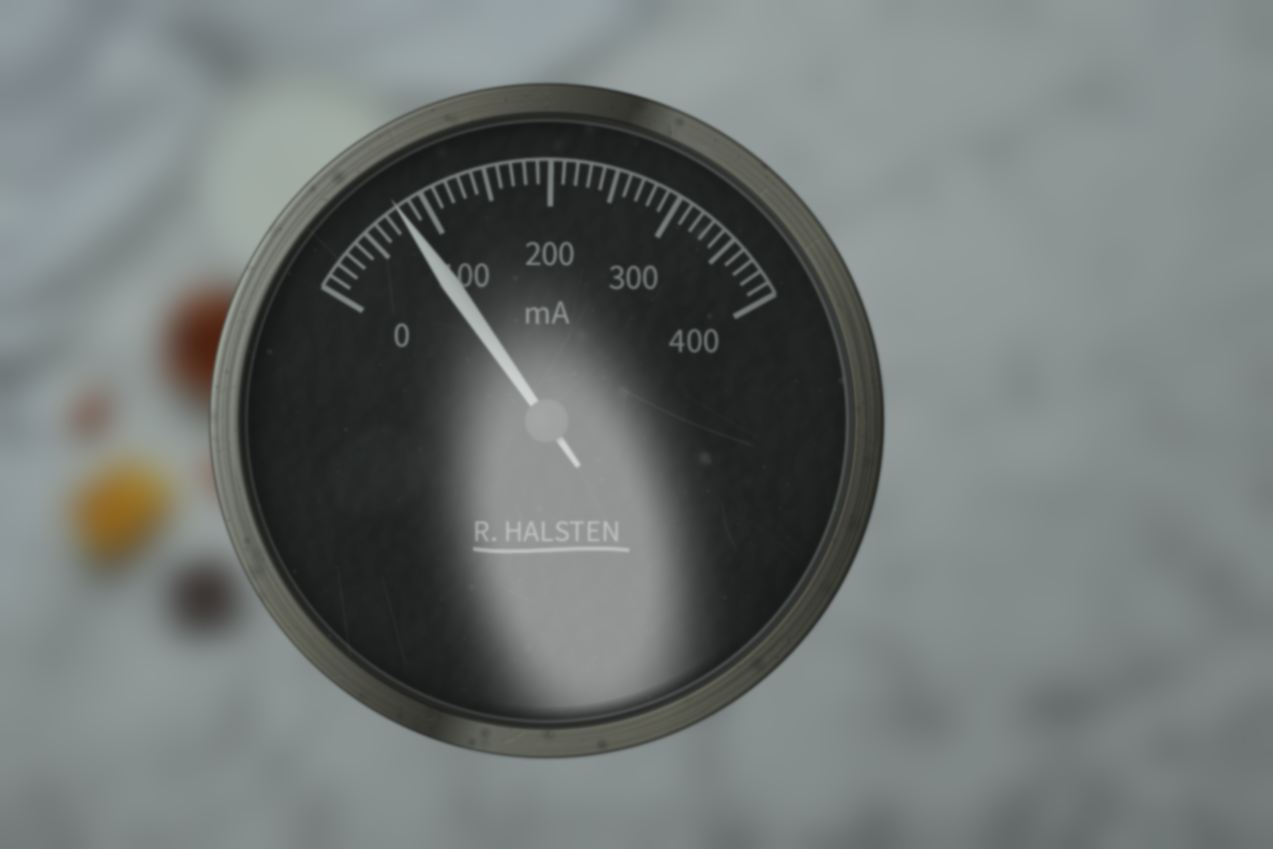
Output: **80** mA
